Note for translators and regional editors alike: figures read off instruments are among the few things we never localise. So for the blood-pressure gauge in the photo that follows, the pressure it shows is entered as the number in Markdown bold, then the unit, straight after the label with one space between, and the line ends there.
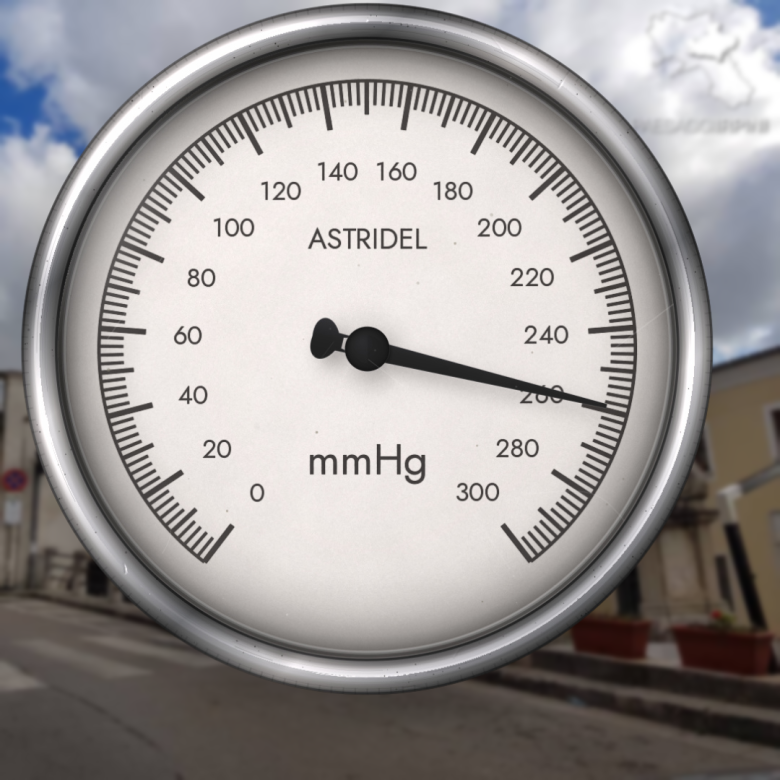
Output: **259** mmHg
